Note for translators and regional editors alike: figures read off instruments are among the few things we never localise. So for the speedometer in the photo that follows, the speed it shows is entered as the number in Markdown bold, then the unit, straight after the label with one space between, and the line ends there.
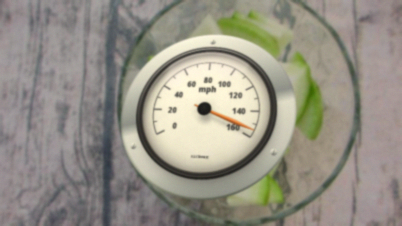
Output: **155** mph
